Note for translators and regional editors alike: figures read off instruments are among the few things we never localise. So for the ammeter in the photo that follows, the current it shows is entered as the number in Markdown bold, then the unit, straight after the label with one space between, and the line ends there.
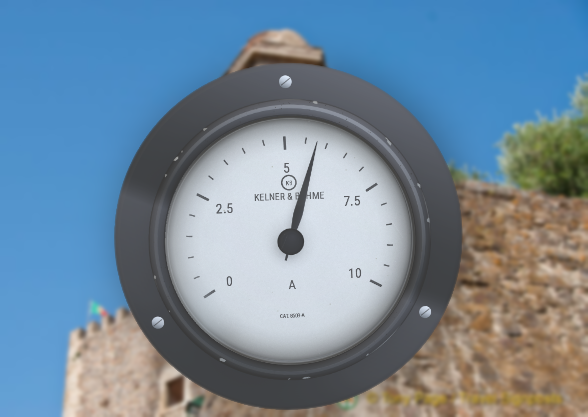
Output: **5.75** A
